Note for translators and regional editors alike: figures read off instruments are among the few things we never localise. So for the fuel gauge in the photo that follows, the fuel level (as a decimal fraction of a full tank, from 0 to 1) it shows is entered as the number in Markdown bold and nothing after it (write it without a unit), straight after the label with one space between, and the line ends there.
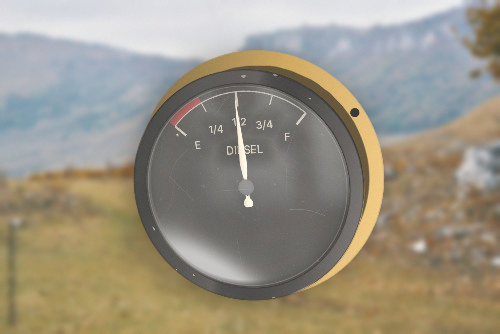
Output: **0.5**
